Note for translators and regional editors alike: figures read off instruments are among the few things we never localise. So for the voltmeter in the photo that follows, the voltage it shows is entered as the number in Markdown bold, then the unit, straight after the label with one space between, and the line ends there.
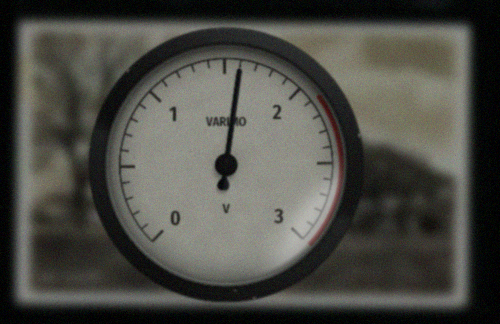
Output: **1.6** V
